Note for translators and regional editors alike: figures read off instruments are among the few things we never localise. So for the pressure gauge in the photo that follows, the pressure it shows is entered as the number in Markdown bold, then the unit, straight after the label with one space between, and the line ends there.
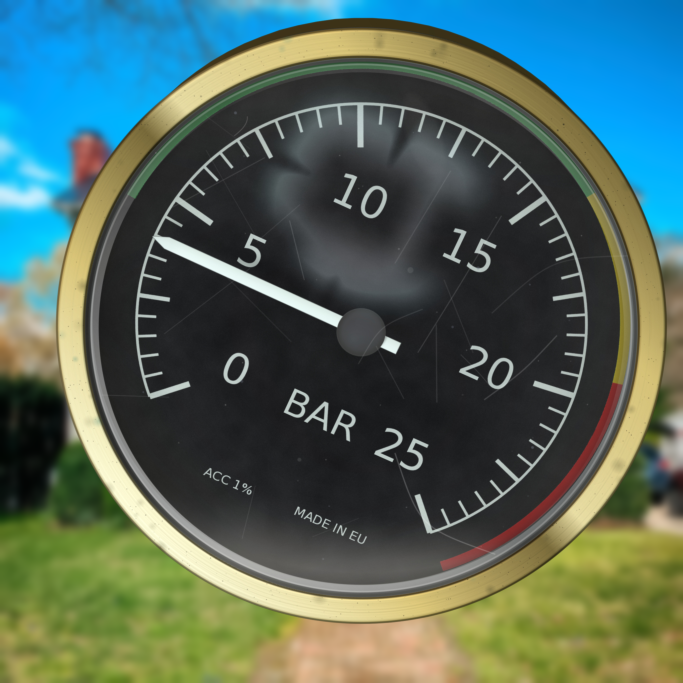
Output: **4** bar
